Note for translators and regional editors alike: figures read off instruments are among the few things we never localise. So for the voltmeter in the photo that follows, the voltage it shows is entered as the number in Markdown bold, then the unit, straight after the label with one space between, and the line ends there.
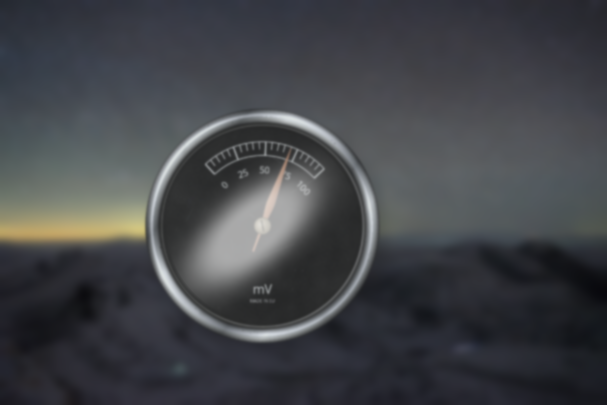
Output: **70** mV
